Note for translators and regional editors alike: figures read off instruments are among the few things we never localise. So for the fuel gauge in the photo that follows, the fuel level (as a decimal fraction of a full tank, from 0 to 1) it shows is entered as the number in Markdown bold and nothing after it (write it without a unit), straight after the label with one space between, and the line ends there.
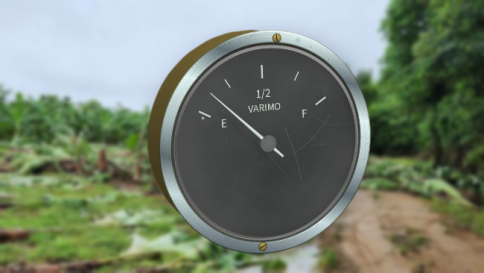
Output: **0.125**
